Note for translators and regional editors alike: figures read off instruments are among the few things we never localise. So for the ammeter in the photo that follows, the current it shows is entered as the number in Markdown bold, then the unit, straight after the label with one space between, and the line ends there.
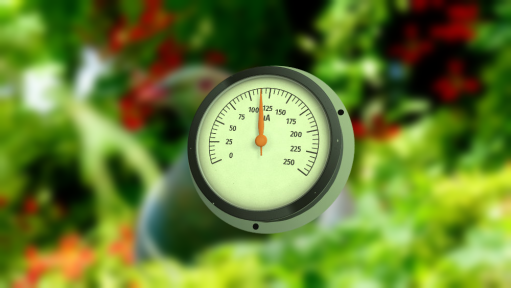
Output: **115** µA
